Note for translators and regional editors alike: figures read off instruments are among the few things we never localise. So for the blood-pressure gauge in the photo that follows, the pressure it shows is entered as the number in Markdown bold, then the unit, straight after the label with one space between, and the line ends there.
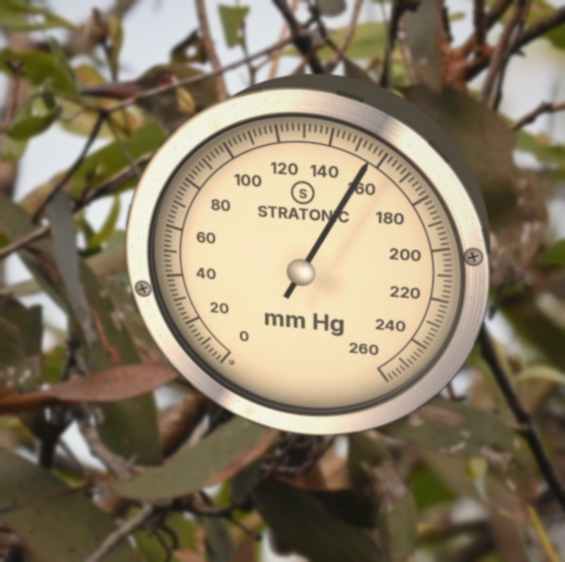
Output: **156** mmHg
